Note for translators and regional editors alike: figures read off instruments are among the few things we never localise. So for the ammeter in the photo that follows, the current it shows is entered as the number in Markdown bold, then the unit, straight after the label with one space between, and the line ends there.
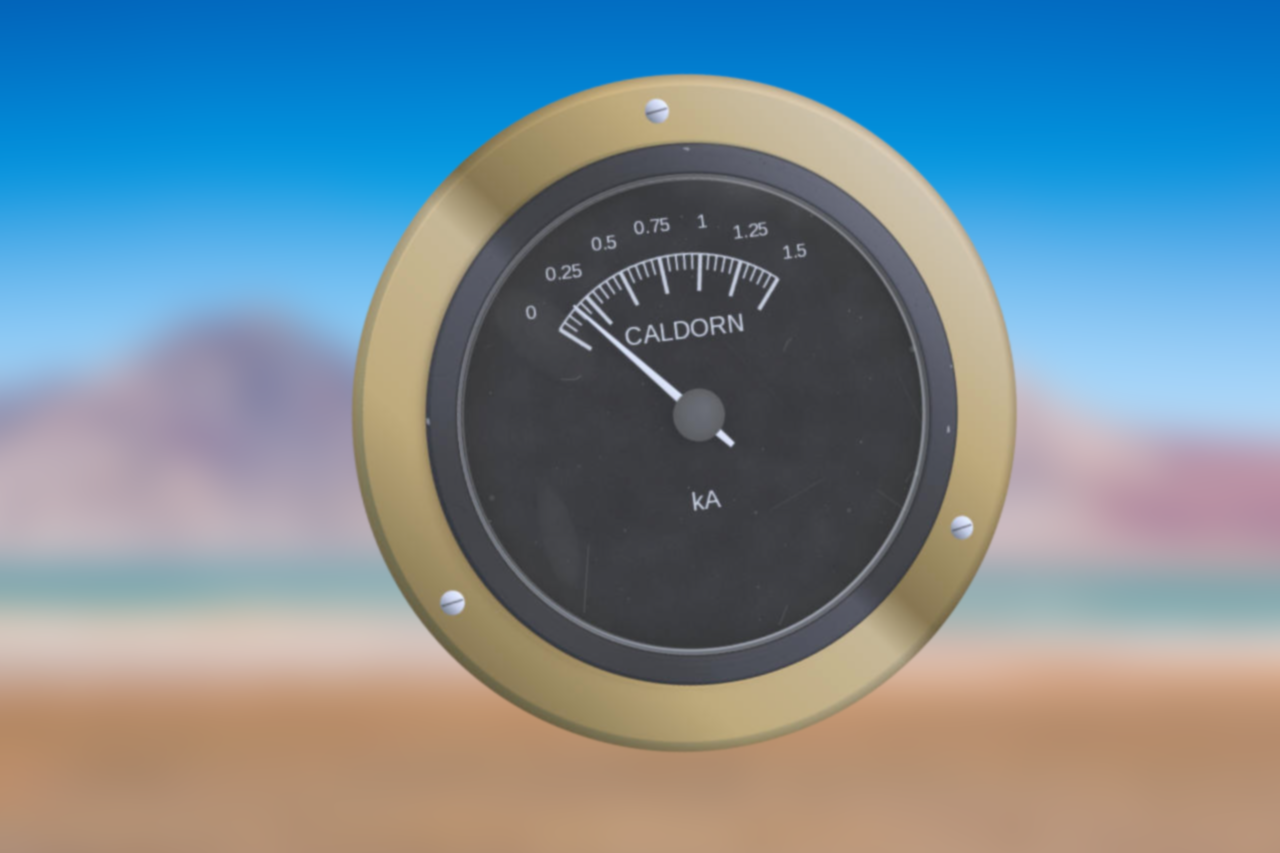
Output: **0.15** kA
